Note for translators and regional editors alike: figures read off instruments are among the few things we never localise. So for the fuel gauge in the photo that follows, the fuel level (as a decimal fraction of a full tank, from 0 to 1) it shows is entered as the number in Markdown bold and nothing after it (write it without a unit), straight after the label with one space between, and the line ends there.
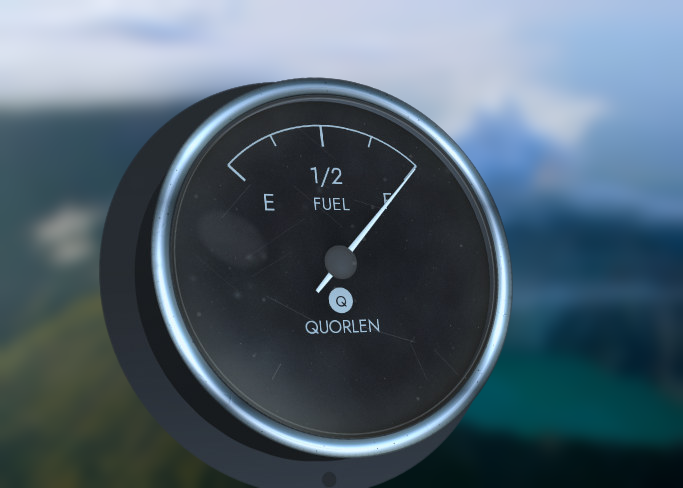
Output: **1**
